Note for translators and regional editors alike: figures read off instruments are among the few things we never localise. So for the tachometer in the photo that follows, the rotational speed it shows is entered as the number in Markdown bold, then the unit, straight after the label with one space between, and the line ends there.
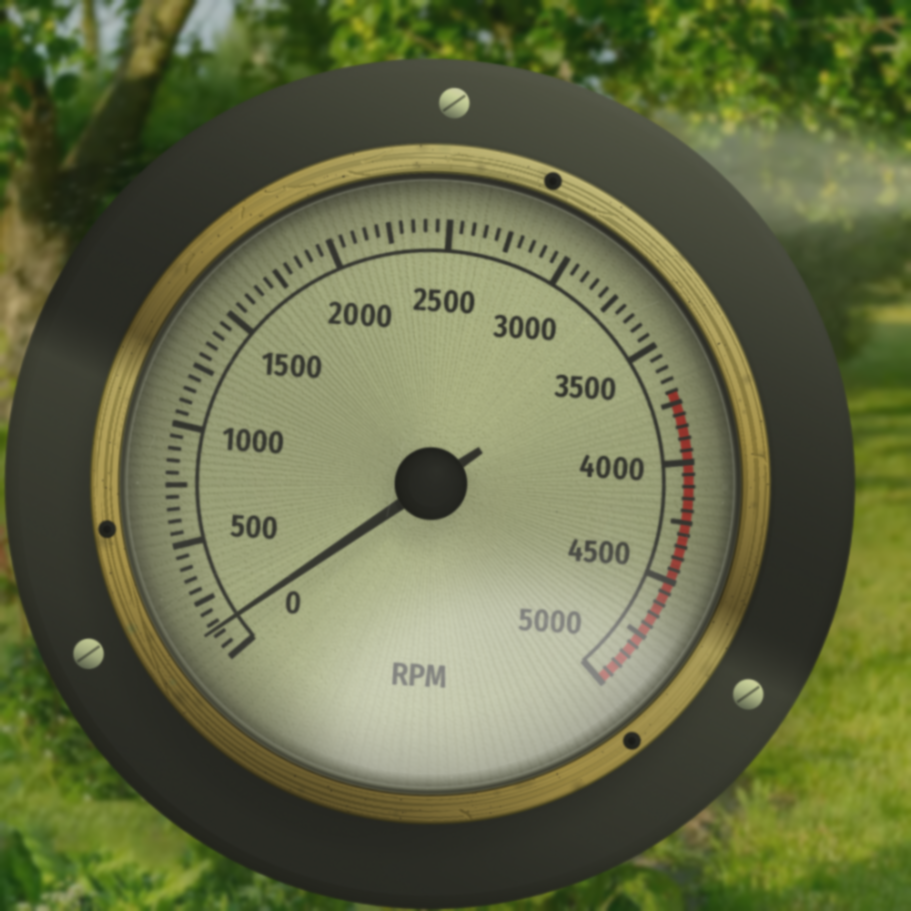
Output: **125** rpm
